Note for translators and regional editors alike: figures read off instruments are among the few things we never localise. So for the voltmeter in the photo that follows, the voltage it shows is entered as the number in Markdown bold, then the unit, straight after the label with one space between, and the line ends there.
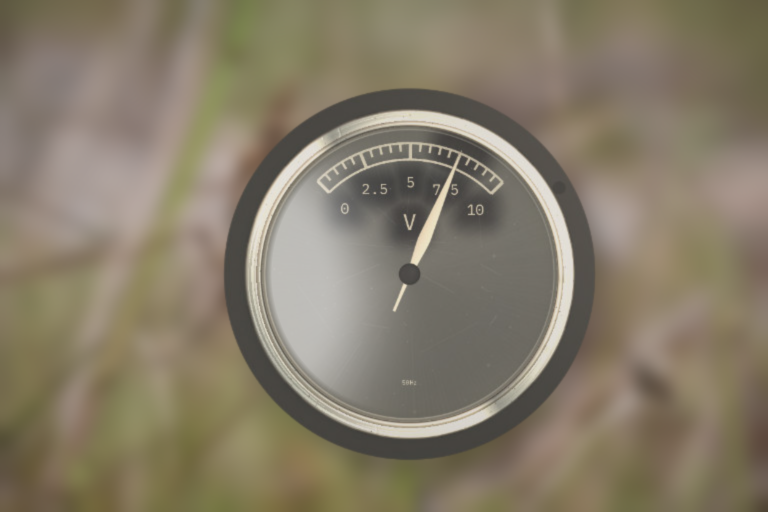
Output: **7.5** V
